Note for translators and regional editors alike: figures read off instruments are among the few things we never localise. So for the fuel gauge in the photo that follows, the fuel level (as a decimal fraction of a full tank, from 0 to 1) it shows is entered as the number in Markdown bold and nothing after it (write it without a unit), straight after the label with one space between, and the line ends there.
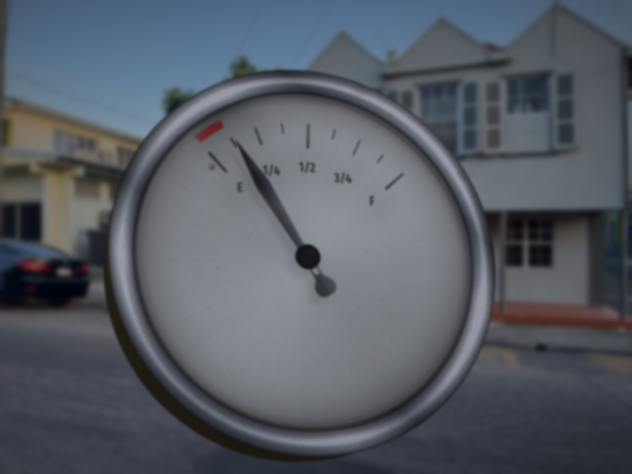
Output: **0.125**
